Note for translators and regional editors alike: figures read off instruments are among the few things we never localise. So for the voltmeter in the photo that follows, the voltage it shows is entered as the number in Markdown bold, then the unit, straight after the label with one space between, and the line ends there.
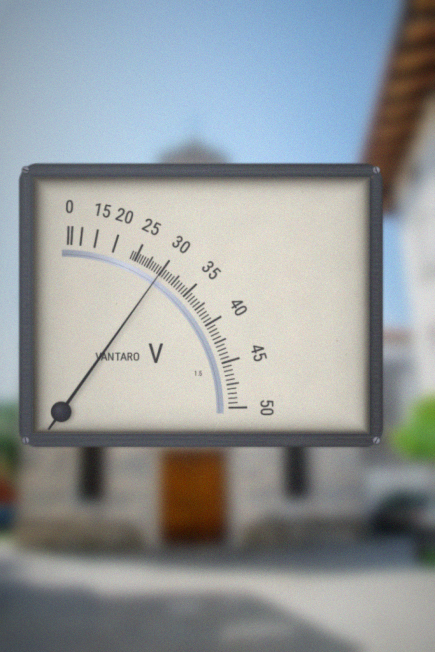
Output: **30** V
